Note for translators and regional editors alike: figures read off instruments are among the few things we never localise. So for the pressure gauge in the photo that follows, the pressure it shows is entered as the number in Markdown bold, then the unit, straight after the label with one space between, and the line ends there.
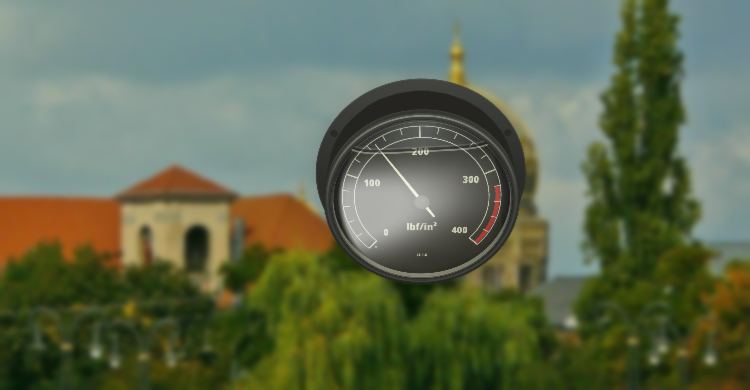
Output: **150** psi
